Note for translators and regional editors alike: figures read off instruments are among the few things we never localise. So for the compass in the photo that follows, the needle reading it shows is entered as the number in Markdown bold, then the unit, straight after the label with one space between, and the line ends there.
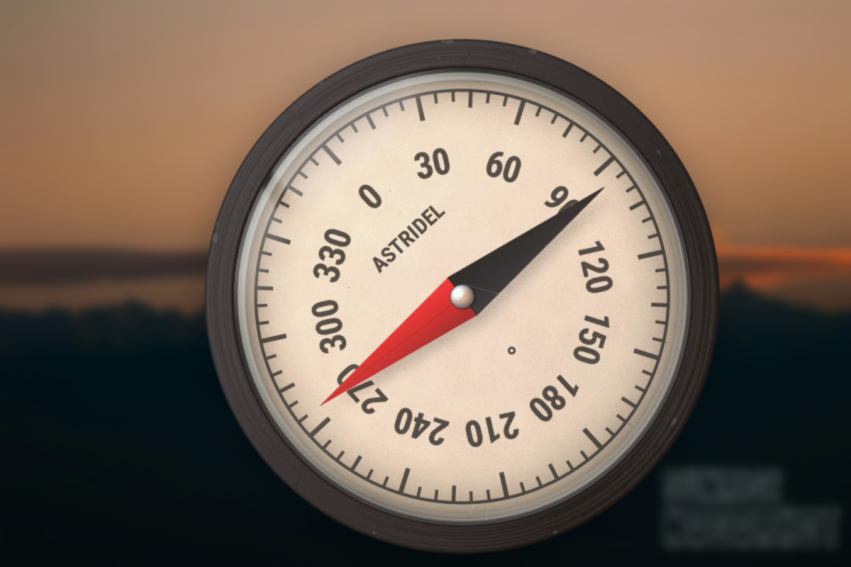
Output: **275** °
